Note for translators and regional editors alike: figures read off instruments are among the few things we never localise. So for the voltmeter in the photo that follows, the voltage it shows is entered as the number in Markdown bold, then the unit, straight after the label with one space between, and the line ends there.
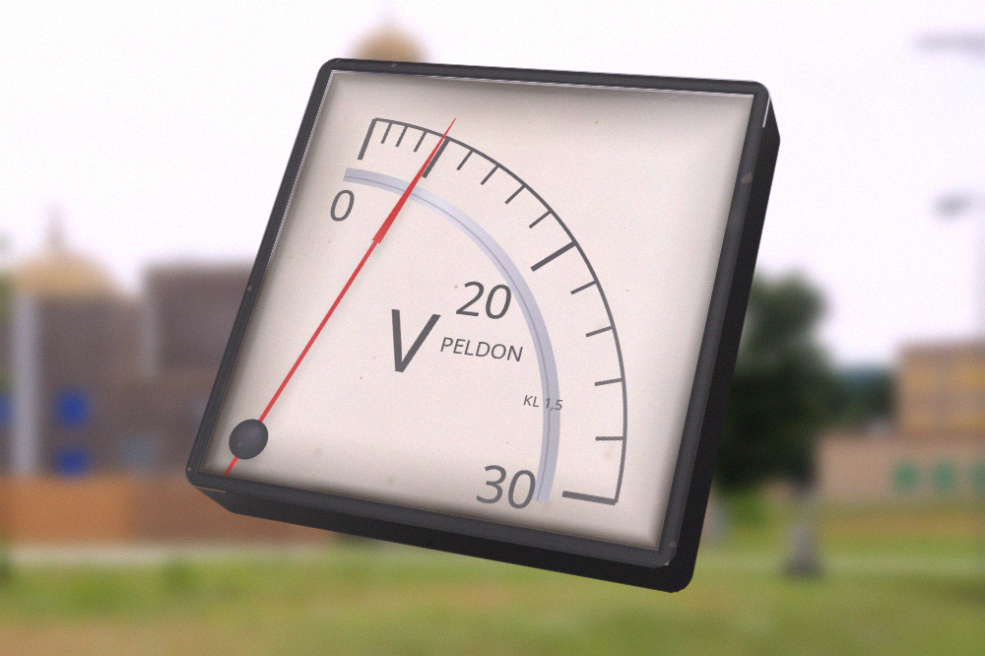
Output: **10** V
